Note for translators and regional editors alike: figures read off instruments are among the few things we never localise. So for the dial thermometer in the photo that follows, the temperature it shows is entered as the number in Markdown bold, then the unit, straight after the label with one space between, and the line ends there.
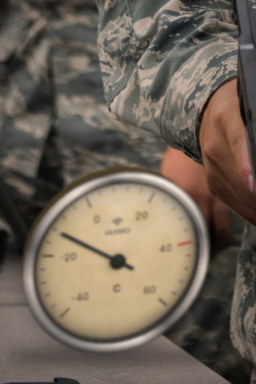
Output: **-12** °C
